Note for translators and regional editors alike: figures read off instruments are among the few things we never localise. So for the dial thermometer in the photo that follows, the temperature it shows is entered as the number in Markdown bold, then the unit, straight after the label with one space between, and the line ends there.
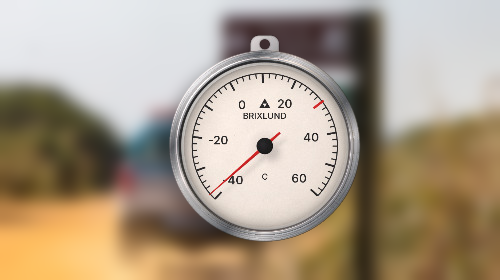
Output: **-38** °C
